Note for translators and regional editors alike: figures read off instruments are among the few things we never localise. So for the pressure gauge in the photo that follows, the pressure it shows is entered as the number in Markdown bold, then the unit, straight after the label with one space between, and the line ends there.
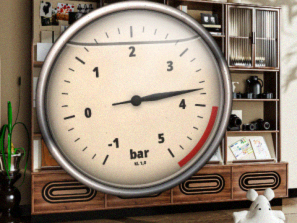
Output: **3.7** bar
